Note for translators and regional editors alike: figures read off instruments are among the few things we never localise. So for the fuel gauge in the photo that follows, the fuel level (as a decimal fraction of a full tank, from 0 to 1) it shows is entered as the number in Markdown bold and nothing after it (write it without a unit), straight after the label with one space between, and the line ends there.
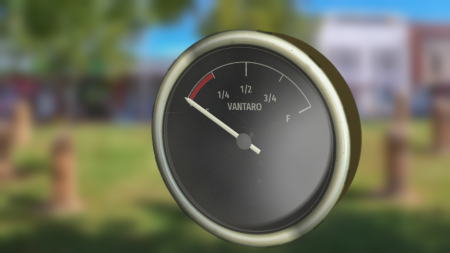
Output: **0**
